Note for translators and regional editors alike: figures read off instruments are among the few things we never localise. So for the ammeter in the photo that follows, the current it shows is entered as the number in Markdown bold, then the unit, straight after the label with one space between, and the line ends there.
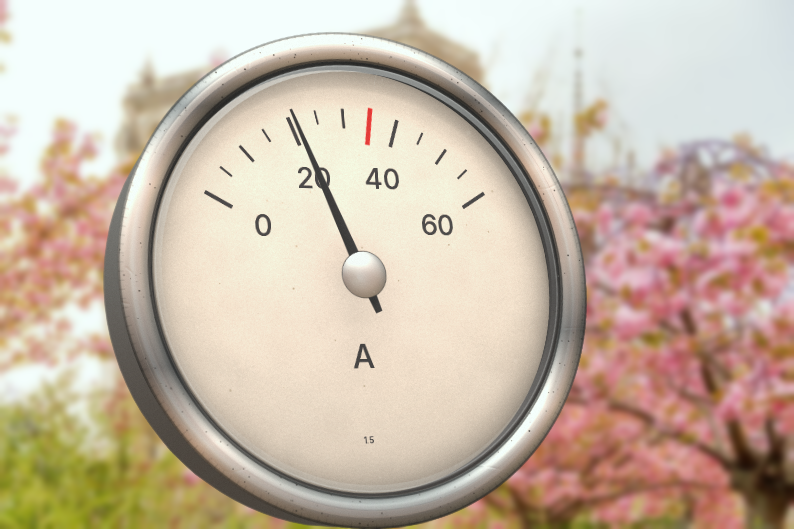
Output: **20** A
